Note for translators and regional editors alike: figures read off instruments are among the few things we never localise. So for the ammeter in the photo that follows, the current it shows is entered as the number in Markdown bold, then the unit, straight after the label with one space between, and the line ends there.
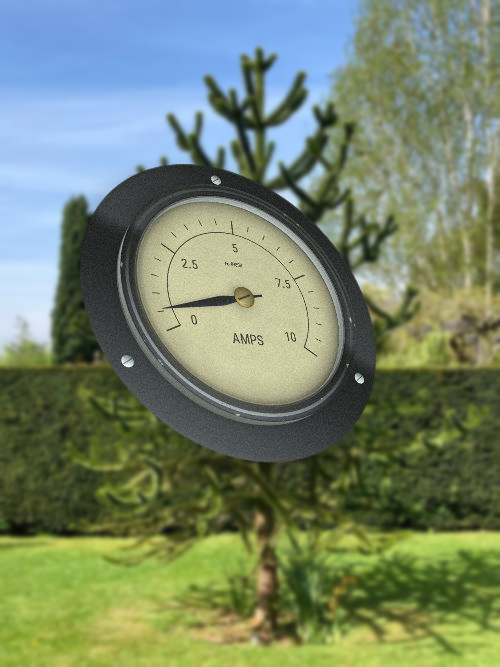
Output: **0.5** A
